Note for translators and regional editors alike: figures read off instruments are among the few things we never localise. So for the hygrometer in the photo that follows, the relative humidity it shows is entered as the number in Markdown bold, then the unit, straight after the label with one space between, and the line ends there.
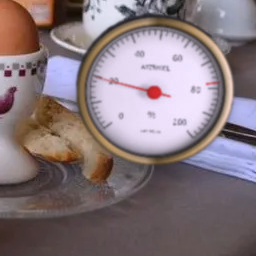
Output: **20** %
